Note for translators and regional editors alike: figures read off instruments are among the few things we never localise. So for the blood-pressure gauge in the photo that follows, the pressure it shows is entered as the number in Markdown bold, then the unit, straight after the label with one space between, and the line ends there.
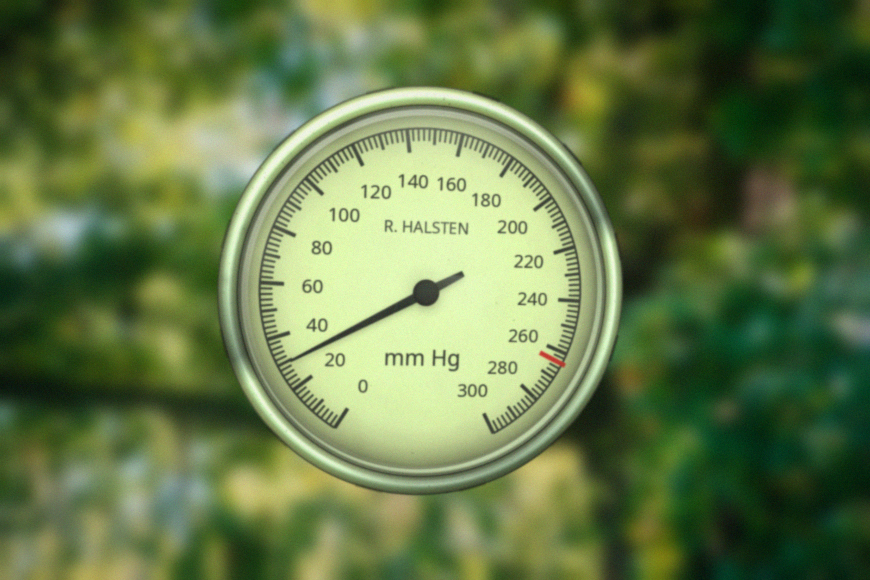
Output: **30** mmHg
